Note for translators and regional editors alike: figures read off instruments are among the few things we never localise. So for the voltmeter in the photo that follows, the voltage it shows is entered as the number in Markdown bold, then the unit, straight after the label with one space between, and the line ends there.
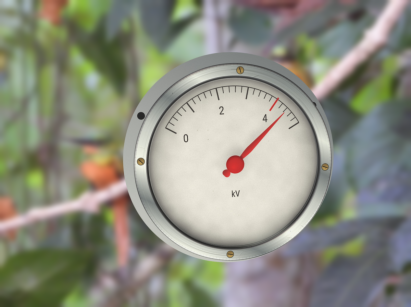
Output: **4.4** kV
